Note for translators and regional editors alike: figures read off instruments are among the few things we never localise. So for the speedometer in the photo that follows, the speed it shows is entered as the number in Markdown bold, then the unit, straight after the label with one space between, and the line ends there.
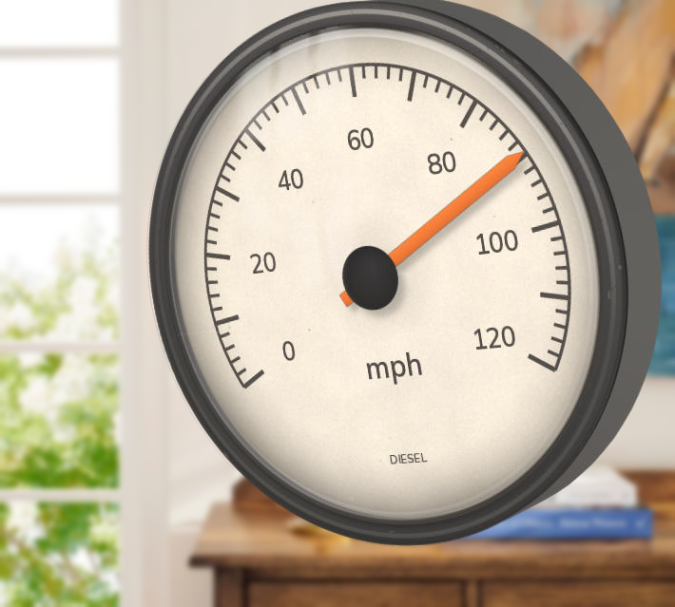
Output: **90** mph
